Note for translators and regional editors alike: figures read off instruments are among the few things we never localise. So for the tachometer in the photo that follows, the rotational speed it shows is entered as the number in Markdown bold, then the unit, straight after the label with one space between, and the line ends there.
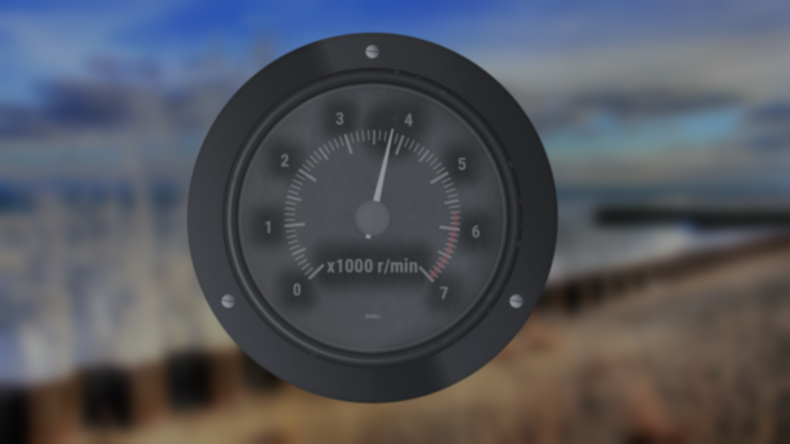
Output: **3800** rpm
